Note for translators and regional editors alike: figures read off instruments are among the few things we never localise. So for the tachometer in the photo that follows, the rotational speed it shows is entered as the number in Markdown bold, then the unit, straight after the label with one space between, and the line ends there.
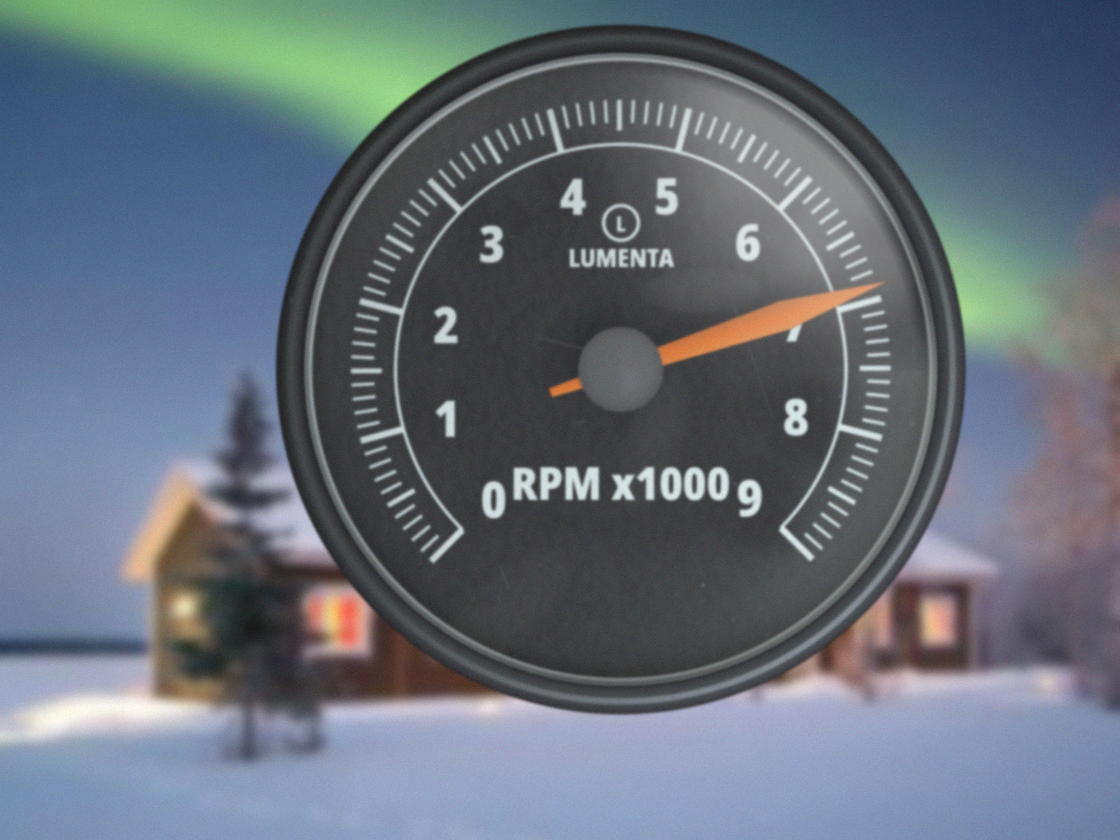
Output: **6900** rpm
